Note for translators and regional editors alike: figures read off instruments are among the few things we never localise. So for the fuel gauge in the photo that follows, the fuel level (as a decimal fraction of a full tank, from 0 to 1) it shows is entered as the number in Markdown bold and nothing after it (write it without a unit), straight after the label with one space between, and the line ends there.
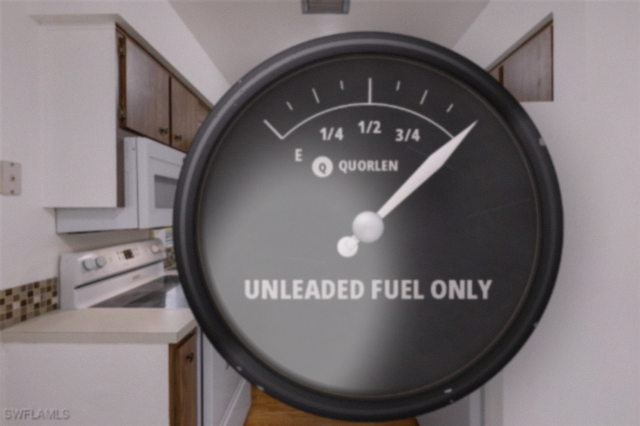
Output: **1**
